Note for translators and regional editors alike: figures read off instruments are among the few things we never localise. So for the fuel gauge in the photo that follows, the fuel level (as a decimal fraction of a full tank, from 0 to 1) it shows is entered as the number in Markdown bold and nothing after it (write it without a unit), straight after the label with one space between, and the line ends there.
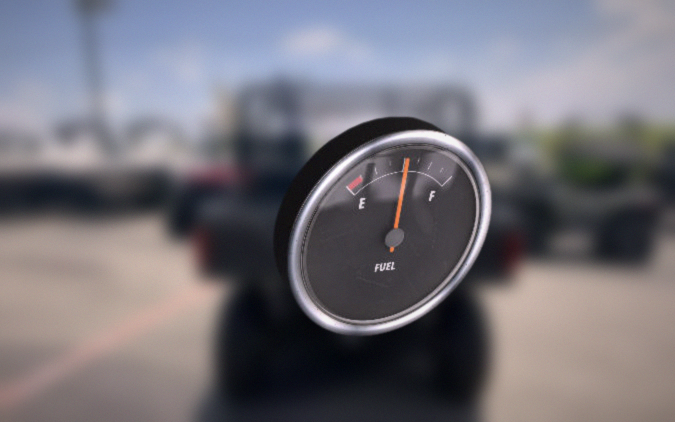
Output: **0.5**
